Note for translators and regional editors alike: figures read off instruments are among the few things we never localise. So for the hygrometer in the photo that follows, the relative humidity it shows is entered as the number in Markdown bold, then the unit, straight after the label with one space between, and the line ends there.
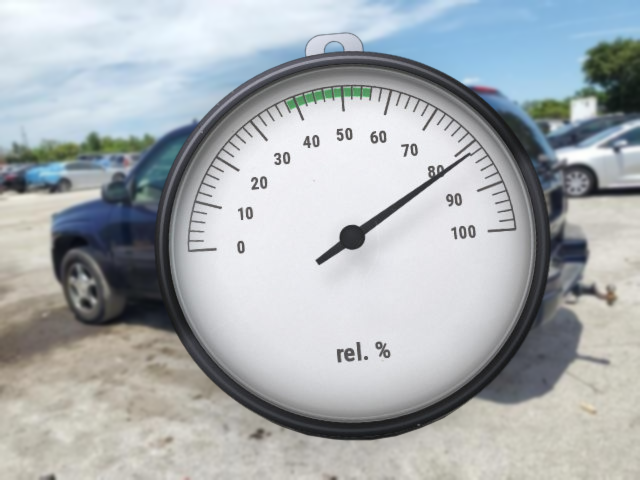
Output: **82** %
